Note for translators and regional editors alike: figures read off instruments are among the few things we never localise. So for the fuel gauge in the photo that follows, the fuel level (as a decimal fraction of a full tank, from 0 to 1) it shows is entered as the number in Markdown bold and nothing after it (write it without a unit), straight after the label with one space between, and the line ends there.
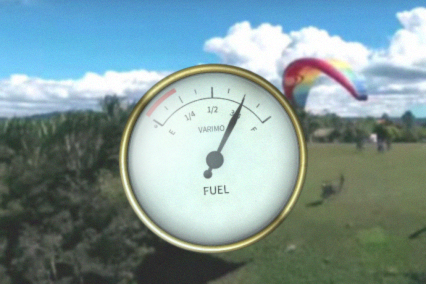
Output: **0.75**
